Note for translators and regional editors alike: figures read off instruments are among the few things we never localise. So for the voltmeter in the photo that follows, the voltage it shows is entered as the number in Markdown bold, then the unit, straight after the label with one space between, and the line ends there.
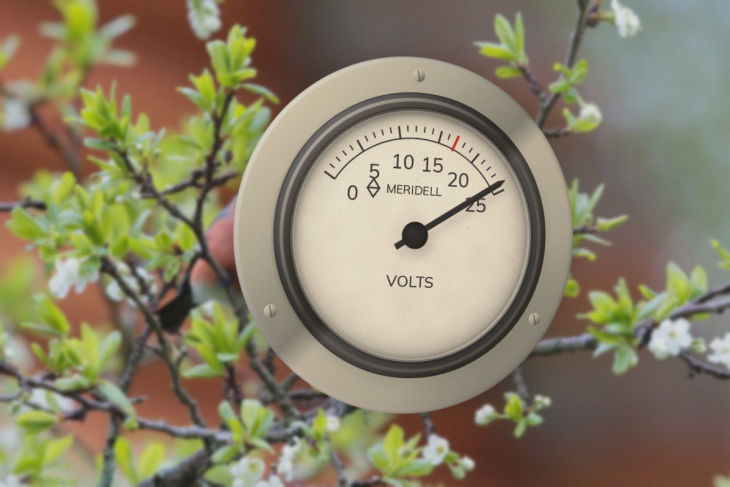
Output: **24** V
